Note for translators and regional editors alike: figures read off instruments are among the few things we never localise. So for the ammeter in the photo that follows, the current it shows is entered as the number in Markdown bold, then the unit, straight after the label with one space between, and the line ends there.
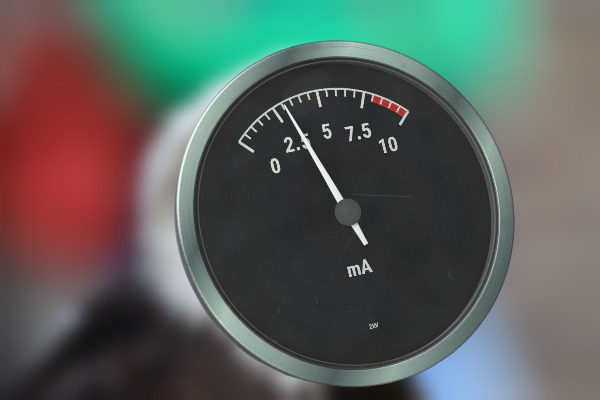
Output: **3** mA
